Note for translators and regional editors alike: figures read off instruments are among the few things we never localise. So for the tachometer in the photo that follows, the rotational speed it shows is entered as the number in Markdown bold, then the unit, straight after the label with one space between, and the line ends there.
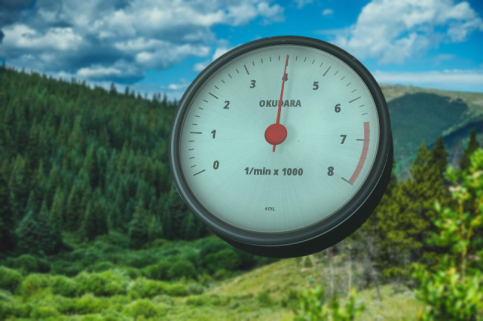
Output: **4000** rpm
